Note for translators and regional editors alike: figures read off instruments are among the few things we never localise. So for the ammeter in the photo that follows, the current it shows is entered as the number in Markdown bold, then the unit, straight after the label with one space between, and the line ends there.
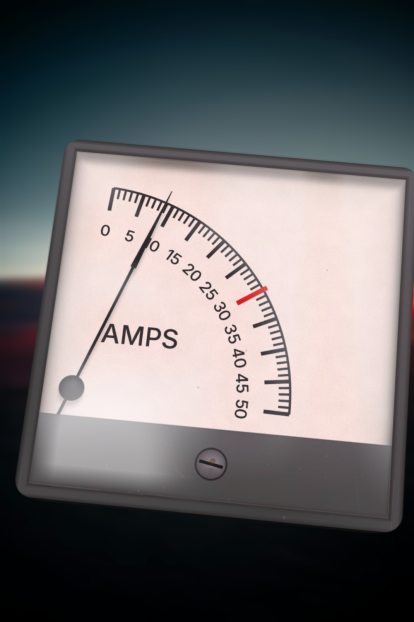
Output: **9** A
